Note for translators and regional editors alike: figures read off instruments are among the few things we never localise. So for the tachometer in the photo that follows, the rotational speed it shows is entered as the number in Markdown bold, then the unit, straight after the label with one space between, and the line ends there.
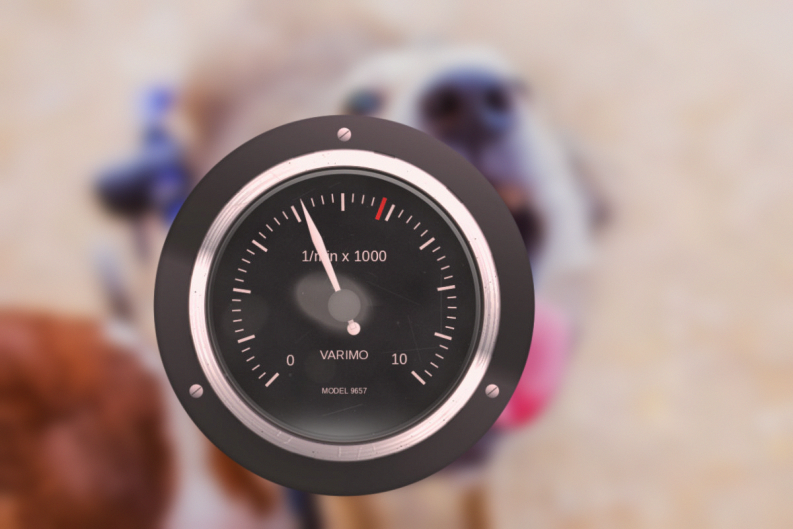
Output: **4200** rpm
